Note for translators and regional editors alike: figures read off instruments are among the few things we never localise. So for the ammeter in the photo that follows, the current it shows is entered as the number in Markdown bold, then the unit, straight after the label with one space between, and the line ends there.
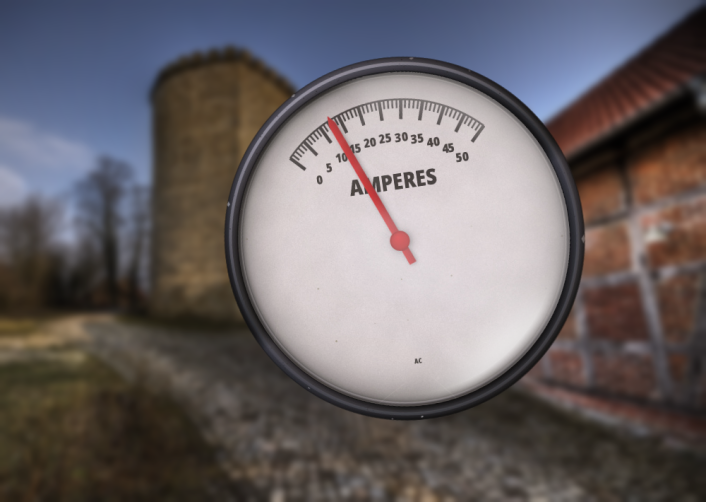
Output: **13** A
